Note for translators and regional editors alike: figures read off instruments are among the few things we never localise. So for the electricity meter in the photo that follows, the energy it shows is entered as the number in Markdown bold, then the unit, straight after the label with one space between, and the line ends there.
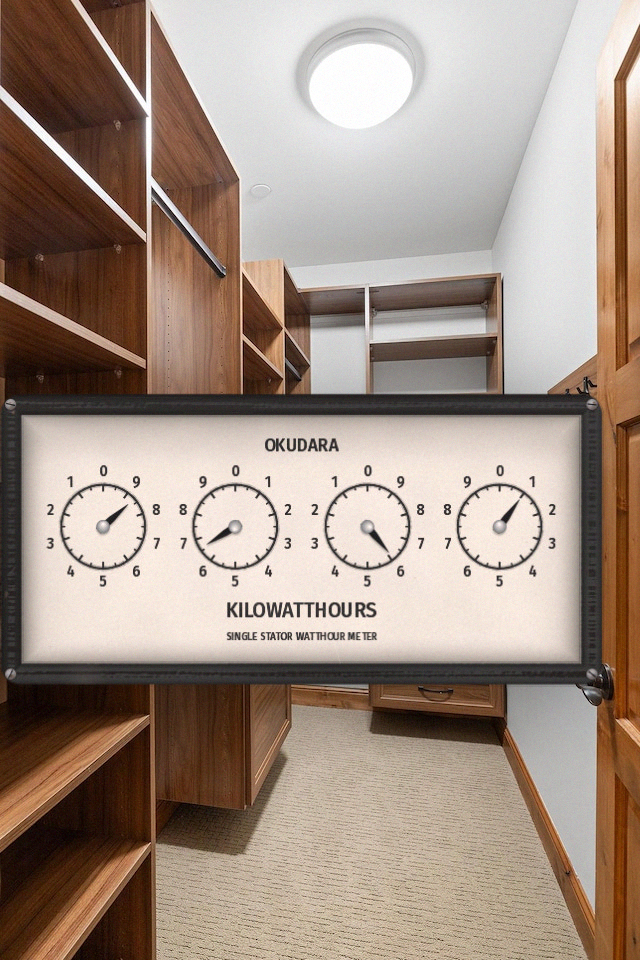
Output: **8661** kWh
